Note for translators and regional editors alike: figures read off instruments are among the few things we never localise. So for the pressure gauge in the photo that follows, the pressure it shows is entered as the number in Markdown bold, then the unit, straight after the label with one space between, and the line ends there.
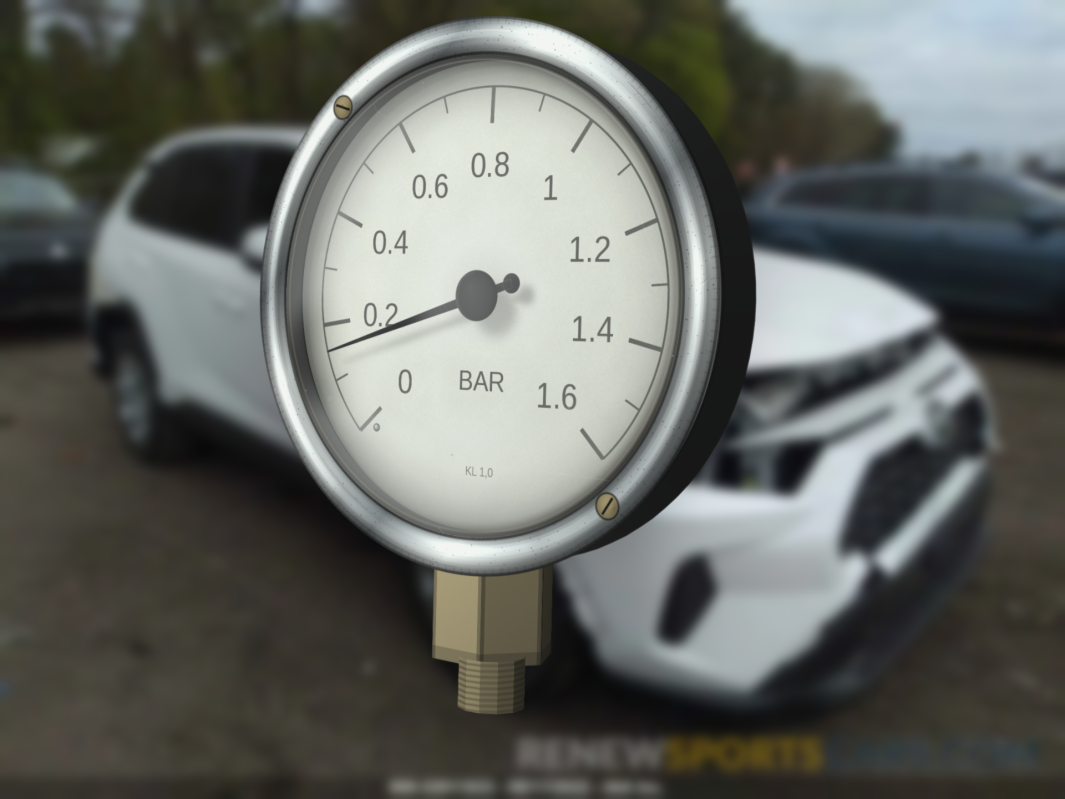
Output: **0.15** bar
